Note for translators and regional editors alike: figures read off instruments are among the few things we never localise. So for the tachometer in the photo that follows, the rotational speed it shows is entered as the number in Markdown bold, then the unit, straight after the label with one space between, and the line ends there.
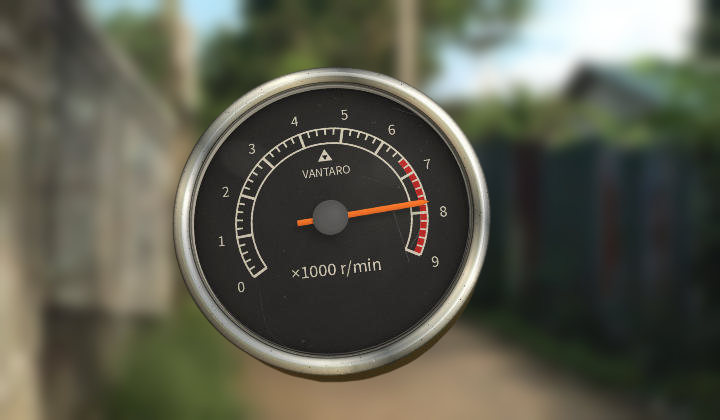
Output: **7800** rpm
